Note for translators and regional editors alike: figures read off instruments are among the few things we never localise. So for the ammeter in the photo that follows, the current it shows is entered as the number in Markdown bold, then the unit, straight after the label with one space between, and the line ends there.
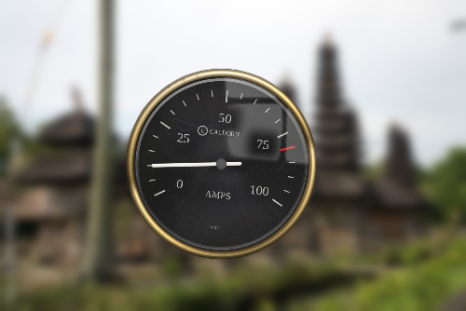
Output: **10** A
